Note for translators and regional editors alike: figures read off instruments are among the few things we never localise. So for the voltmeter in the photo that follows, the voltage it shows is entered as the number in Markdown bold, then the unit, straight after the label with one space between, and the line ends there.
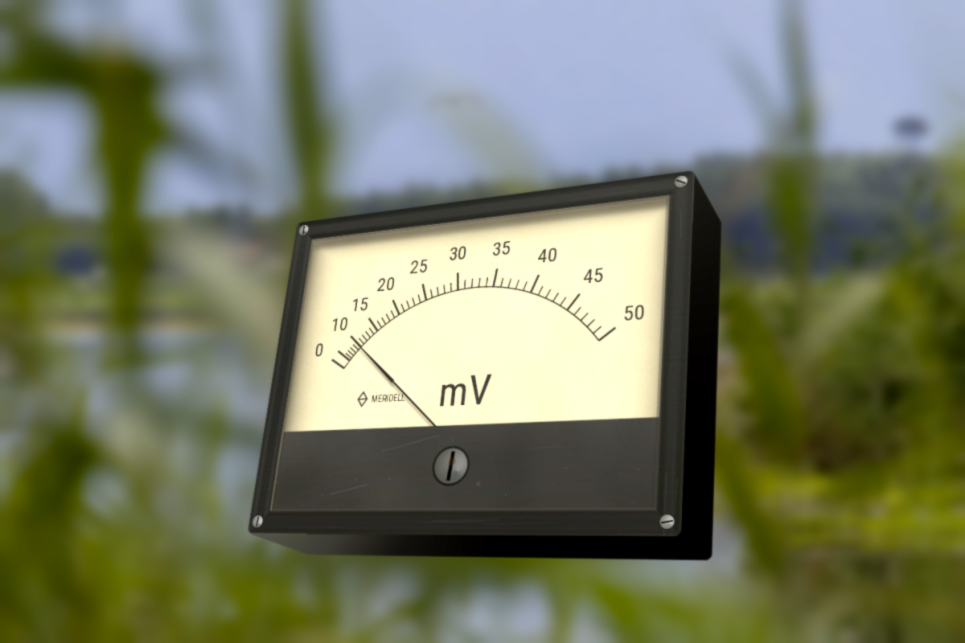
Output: **10** mV
